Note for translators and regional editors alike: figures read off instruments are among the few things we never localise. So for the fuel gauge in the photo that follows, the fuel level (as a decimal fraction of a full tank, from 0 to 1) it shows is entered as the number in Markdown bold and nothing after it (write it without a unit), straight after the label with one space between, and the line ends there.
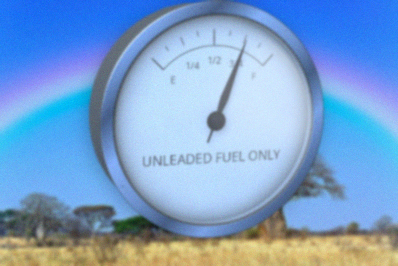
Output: **0.75**
